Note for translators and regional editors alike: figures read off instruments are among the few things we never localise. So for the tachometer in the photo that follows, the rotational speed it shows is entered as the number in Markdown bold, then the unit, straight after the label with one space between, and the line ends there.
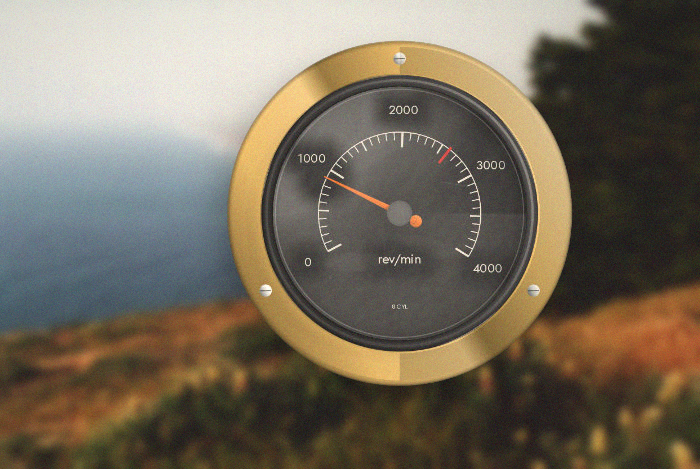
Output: **900** rpm
